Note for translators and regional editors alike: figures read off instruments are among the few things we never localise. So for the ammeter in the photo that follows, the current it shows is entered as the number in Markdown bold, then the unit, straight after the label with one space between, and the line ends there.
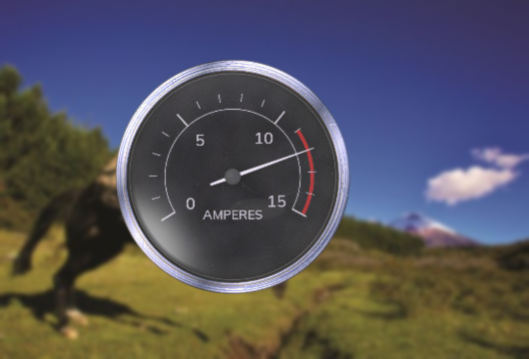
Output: **12** A
